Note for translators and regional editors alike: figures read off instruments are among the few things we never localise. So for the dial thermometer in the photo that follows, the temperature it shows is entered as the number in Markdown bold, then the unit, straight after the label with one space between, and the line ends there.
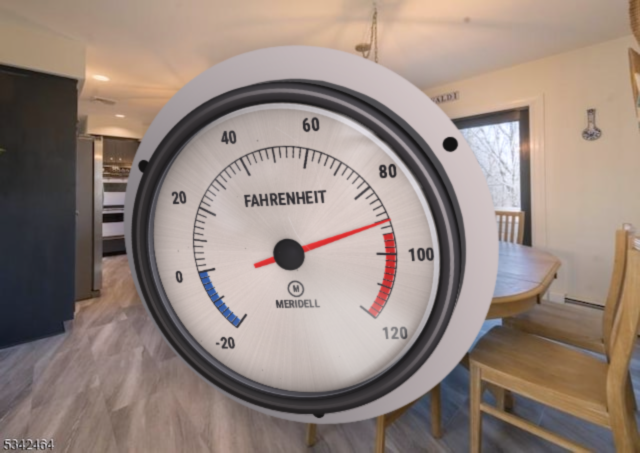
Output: **90** °F
